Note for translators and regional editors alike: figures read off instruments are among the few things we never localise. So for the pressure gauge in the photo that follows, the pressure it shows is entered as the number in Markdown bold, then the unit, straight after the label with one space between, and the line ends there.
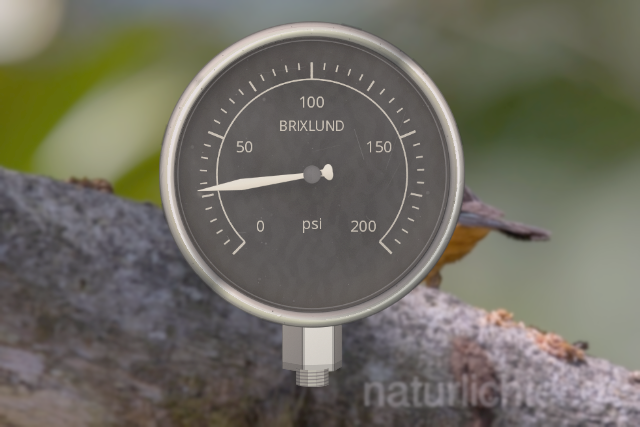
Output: **27.5** psi
